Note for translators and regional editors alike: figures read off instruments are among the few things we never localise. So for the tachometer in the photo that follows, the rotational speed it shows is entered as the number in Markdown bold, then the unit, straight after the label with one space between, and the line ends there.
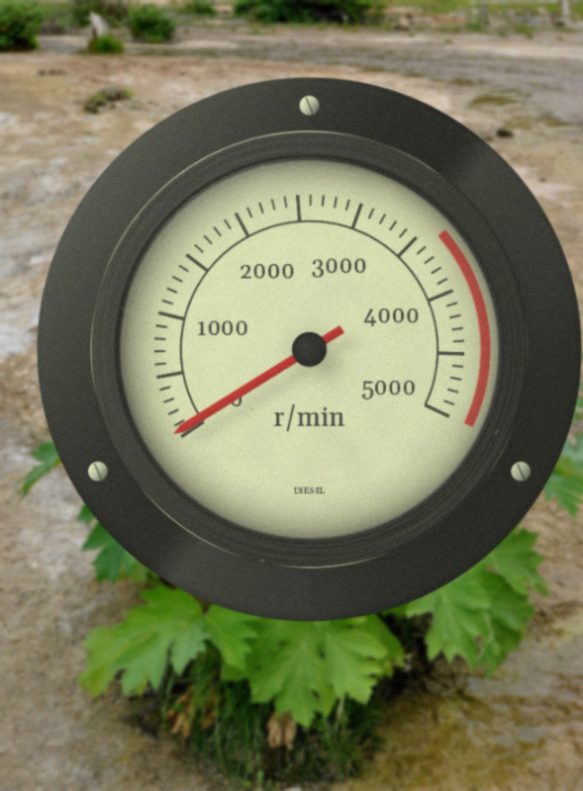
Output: **50** rpm
